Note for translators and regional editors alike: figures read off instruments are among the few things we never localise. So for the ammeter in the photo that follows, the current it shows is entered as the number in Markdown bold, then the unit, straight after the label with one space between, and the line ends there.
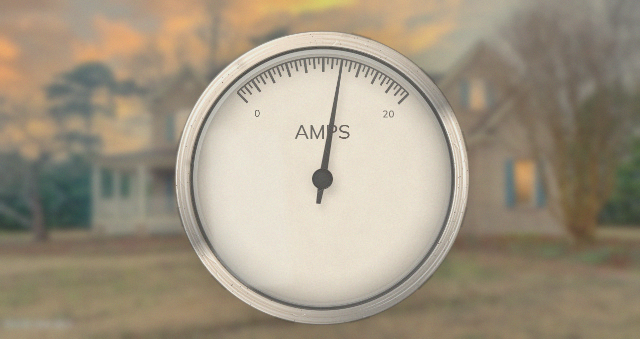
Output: **12** A
